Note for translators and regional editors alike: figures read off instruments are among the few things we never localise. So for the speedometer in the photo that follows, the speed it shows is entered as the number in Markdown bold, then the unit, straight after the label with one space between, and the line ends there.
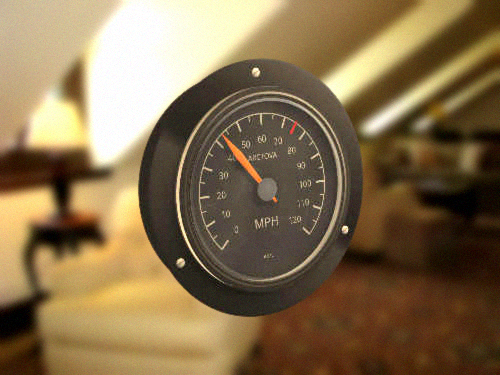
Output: **42.5** mph
